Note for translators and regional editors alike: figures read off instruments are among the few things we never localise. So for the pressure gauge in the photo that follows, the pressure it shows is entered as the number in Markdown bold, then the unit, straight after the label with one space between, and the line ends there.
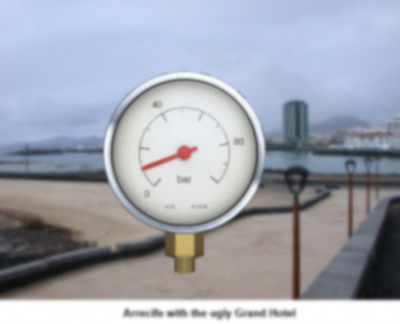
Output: **10** bar
